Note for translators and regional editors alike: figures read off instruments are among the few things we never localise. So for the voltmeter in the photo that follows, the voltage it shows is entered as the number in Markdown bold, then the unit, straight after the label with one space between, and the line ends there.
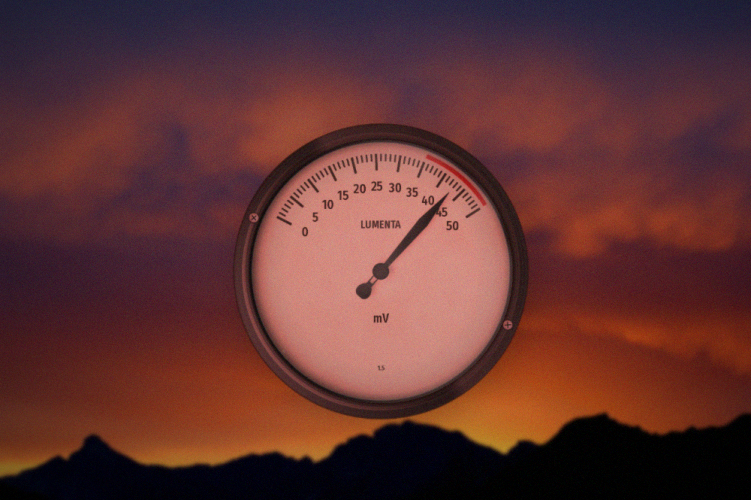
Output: **43** mV
